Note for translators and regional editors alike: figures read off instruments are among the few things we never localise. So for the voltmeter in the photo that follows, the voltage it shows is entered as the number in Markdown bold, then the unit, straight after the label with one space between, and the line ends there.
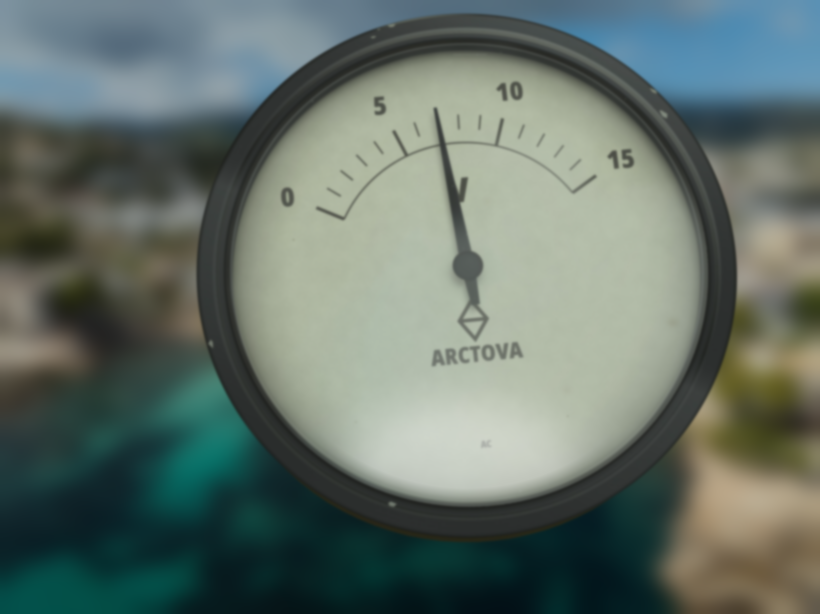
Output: **7** V
